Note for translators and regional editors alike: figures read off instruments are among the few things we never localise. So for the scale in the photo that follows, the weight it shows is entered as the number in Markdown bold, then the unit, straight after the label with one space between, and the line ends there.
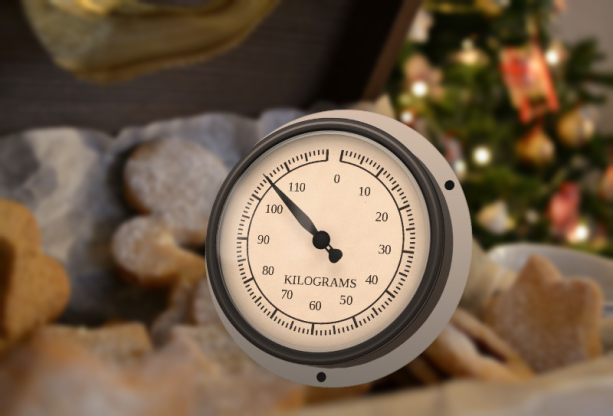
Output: **105** kg
